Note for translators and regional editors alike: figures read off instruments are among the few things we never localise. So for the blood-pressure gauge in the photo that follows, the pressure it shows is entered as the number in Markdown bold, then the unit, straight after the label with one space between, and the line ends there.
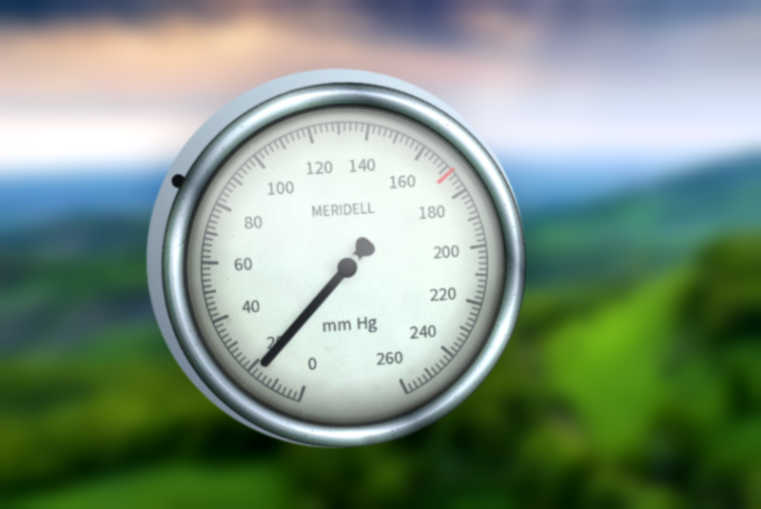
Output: **18** mmHg
